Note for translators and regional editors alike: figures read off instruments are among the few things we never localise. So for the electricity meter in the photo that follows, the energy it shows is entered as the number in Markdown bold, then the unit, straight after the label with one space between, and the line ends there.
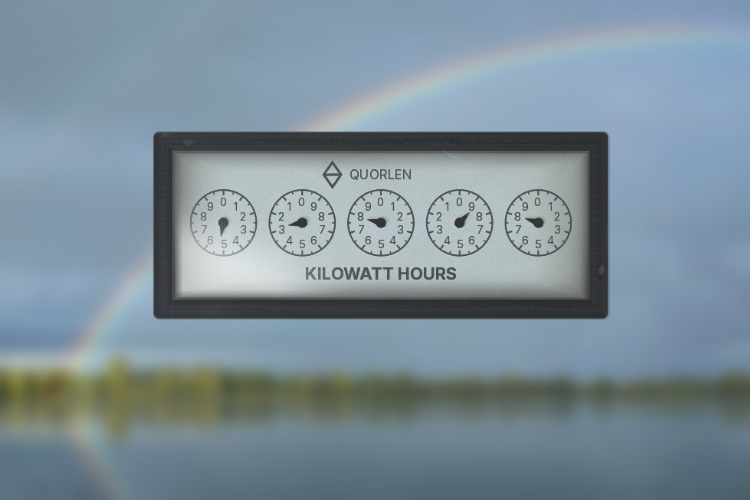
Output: **52788** kWh
